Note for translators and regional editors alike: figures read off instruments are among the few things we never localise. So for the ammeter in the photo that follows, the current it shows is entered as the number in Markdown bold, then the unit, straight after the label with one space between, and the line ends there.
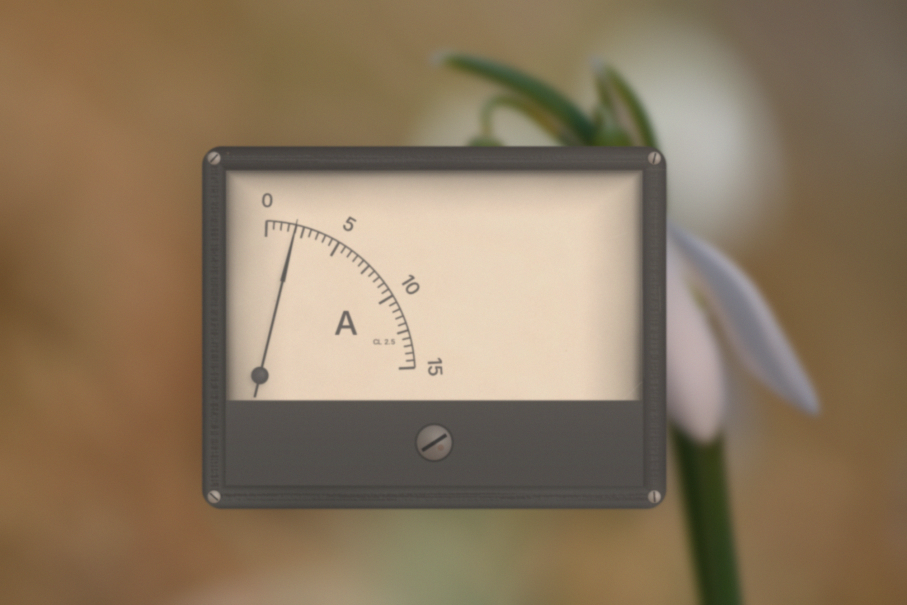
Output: **2** A
